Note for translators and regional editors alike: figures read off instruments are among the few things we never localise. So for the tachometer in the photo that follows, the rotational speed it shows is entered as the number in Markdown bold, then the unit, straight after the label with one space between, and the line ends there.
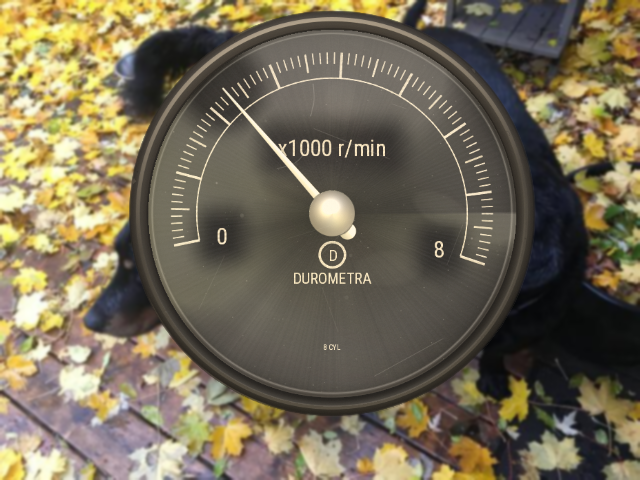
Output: **2300** rpm
